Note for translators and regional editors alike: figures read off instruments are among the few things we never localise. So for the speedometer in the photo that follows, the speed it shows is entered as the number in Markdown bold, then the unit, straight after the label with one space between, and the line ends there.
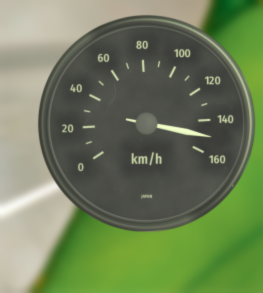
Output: **150** km/h
